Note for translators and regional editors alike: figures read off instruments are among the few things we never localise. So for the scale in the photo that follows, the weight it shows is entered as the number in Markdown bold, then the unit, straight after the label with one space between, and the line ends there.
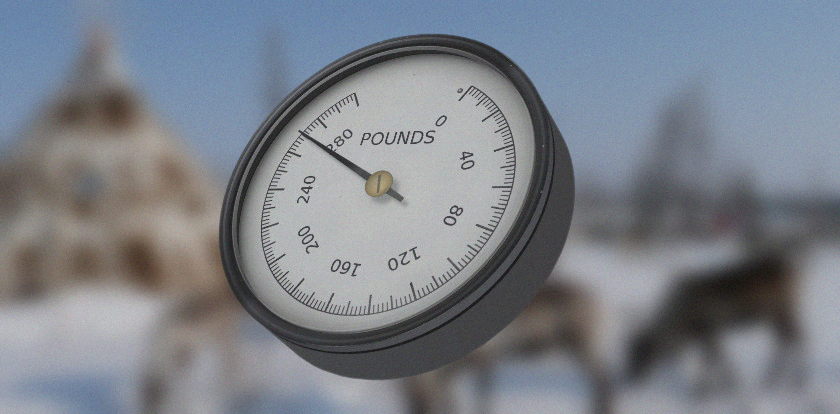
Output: **270** lb
